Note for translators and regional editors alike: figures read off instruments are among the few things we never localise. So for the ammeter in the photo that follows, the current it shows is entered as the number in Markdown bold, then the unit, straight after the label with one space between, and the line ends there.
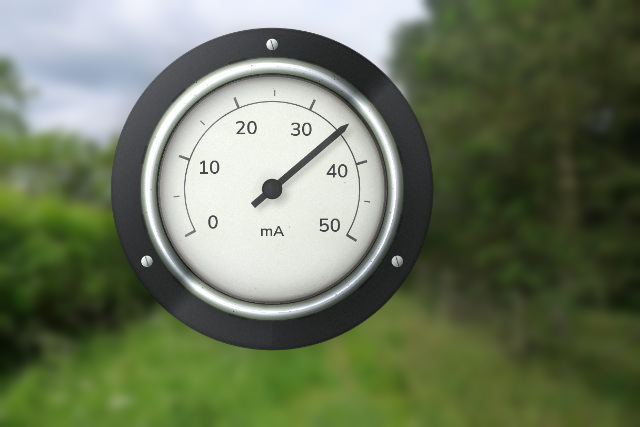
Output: **35** mA
